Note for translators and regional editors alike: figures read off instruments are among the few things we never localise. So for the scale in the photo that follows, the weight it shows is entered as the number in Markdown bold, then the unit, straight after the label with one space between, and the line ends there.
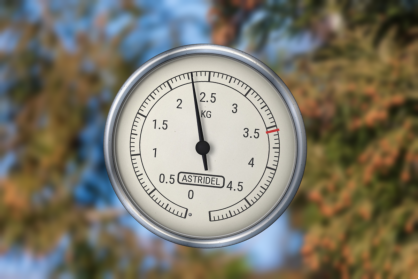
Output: **2.3** kg
